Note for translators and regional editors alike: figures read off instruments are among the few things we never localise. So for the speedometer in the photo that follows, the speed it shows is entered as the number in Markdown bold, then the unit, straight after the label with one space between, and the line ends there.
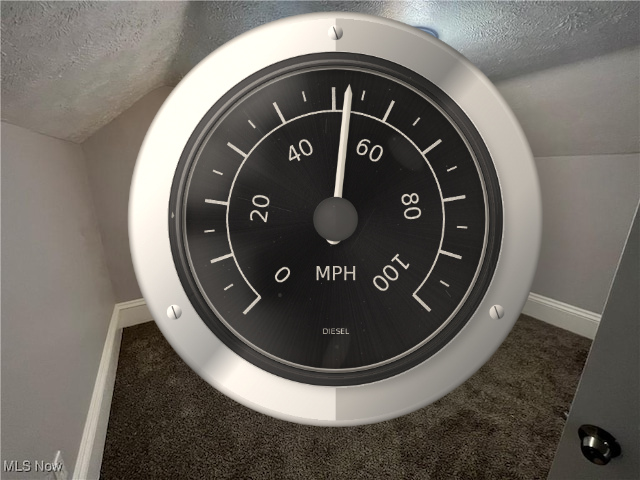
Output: **52.5** mph
